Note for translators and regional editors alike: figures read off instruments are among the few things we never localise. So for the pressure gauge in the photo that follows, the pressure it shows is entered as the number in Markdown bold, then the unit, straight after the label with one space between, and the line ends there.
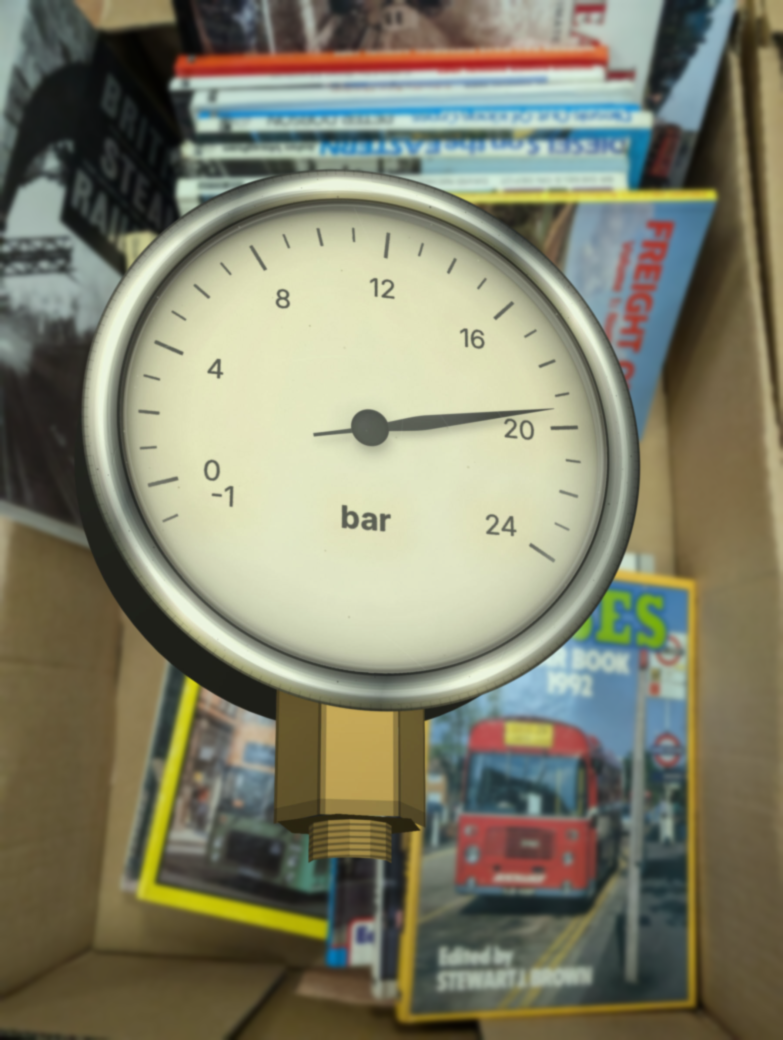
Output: **19.5** bar
